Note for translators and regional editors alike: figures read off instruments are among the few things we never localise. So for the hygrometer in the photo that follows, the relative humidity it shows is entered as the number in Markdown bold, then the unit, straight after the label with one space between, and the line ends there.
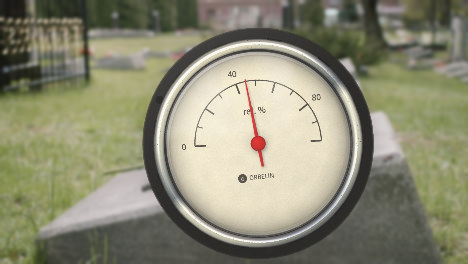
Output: **45** %
